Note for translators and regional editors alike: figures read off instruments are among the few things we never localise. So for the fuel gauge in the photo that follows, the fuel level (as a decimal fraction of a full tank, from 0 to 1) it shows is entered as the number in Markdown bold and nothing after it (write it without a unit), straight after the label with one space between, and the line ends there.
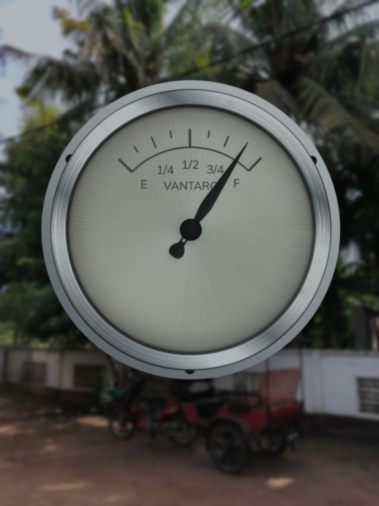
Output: **0.875**
